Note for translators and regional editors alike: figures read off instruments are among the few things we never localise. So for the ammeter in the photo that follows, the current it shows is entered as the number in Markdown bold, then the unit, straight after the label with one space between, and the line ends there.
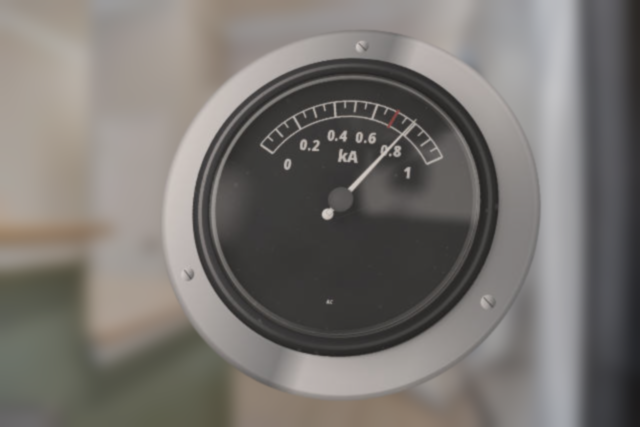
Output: **0.8** kA
